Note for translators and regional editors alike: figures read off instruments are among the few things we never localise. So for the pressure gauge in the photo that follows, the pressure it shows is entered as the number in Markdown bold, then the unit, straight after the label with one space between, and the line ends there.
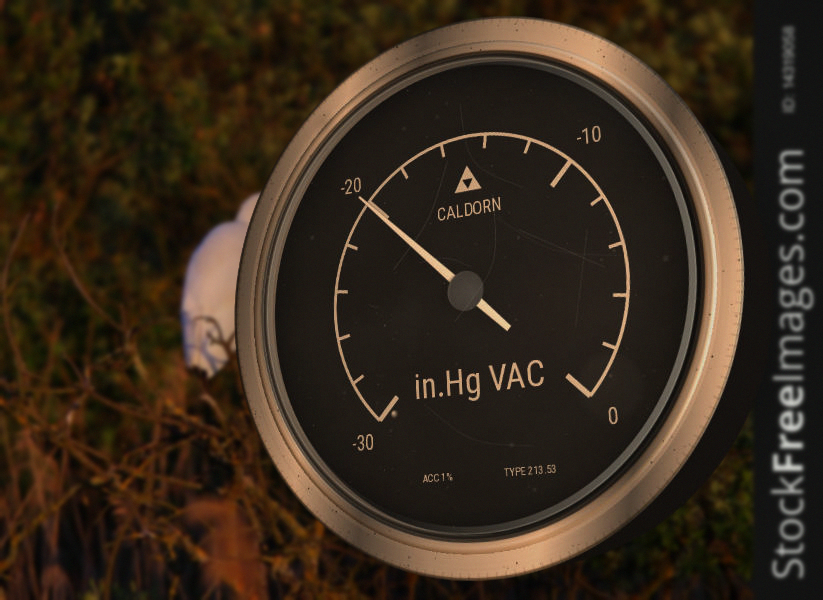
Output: **-20** inHg
